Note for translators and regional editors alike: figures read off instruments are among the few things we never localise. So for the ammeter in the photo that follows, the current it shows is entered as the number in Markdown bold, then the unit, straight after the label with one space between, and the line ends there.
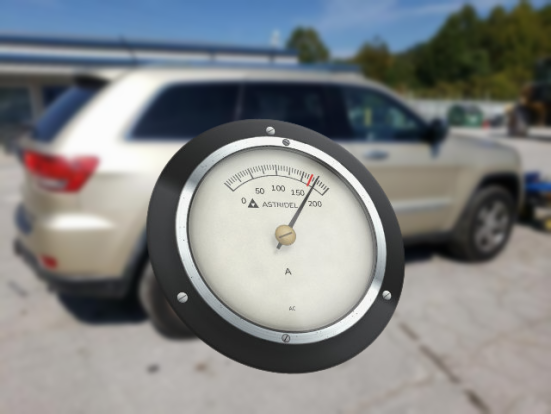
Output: **175** A
